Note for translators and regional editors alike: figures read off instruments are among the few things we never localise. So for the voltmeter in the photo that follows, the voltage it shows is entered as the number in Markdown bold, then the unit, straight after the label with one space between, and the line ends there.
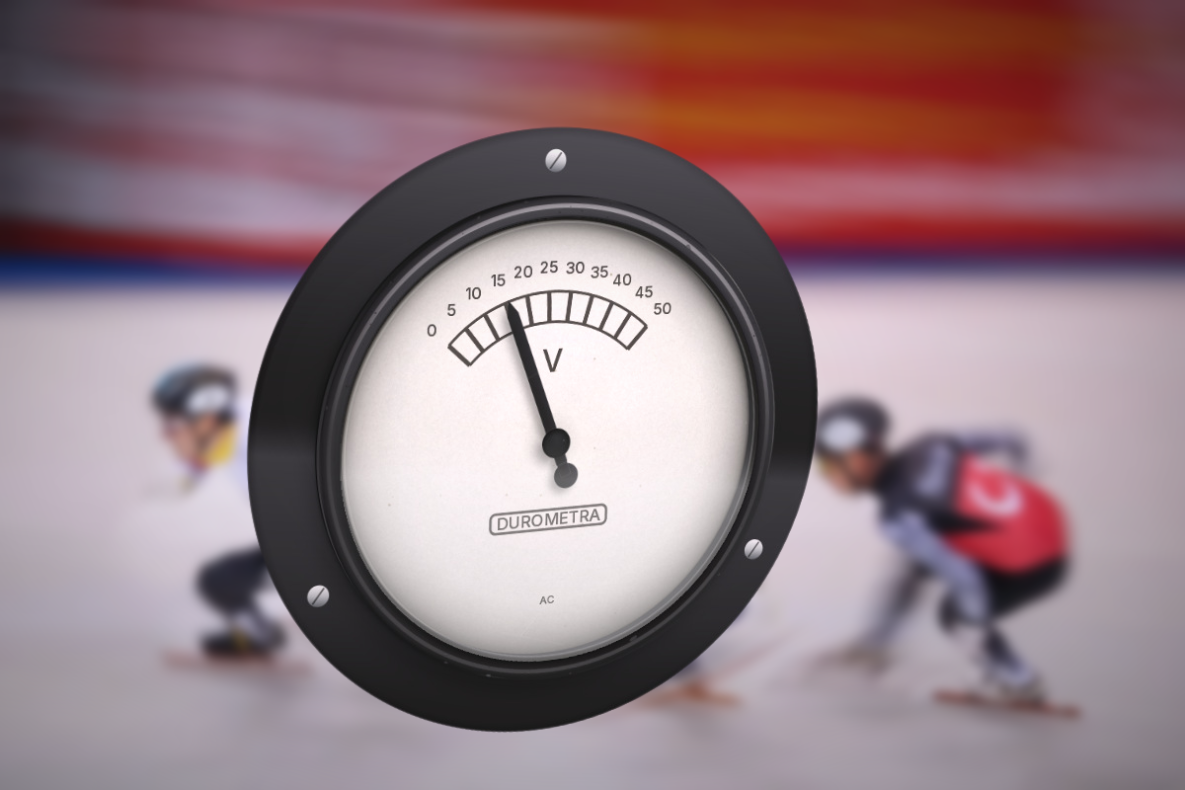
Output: **15** V
